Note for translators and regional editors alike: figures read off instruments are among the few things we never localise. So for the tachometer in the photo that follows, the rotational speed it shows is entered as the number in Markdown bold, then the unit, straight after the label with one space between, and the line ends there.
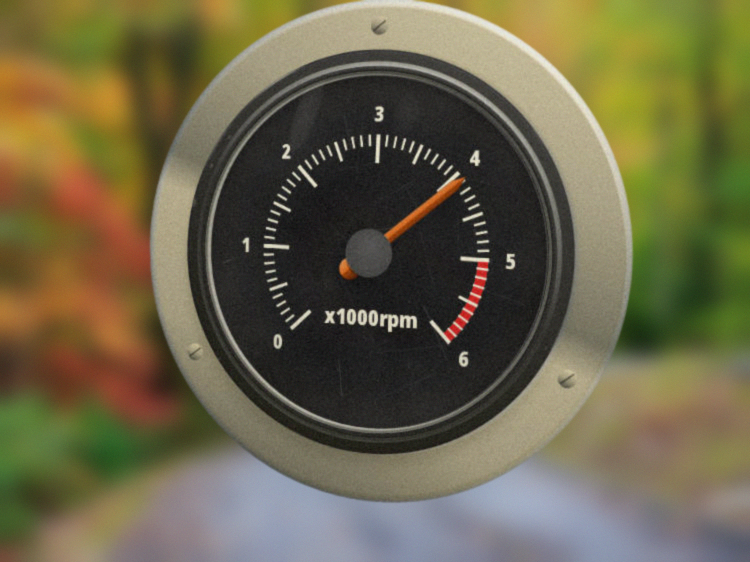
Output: **4100** rpm
